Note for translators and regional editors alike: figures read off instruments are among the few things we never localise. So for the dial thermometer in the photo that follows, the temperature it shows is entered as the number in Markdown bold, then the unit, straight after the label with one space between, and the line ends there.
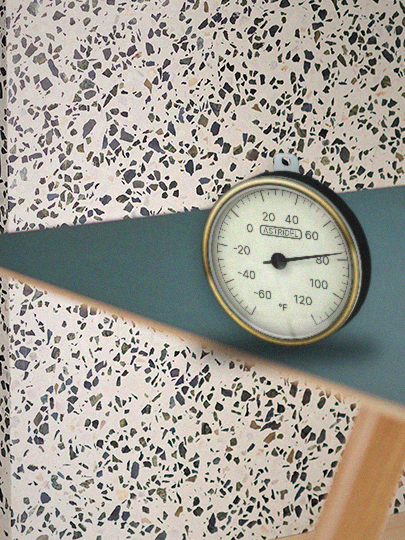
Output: **76** °F
